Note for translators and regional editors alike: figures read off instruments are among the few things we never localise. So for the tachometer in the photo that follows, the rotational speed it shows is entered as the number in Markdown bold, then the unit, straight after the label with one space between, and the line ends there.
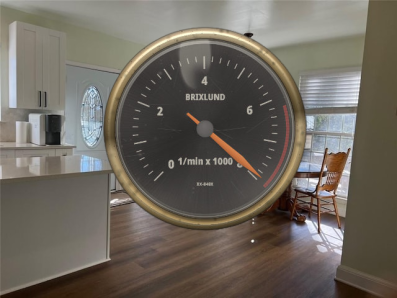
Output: **7900** rpm
